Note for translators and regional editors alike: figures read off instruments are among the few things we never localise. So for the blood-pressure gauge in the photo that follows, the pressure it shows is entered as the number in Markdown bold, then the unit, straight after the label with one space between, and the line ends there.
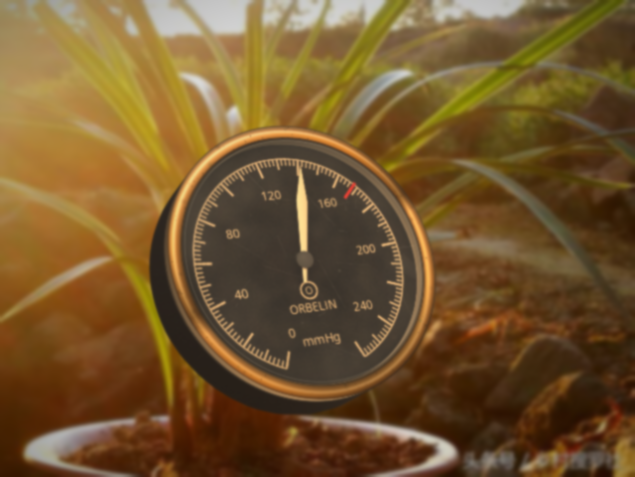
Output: **140** mmHg
